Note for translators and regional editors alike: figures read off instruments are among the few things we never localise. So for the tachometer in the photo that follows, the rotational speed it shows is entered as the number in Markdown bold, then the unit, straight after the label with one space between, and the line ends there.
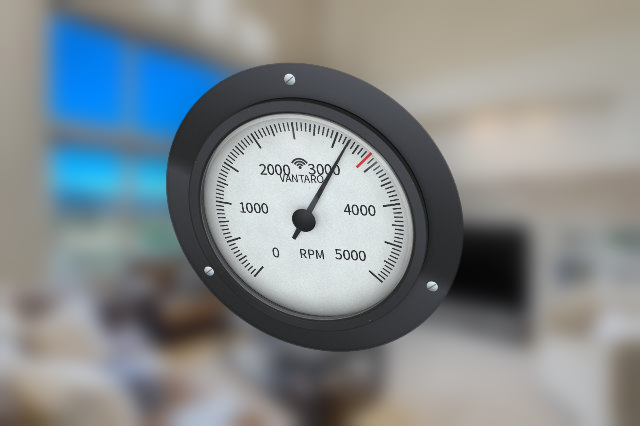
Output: **3150** rpm
